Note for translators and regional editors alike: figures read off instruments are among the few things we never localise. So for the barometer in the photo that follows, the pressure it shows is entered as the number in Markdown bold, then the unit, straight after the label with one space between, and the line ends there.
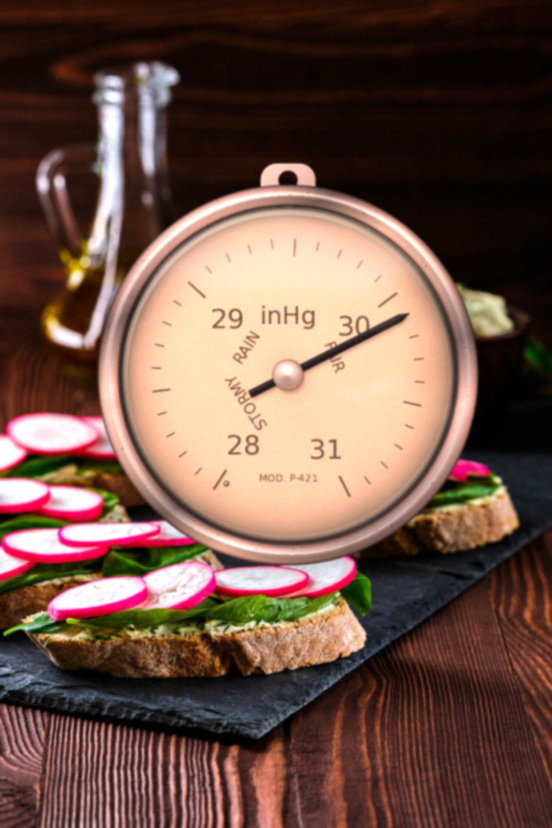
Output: **30.1** inHg
